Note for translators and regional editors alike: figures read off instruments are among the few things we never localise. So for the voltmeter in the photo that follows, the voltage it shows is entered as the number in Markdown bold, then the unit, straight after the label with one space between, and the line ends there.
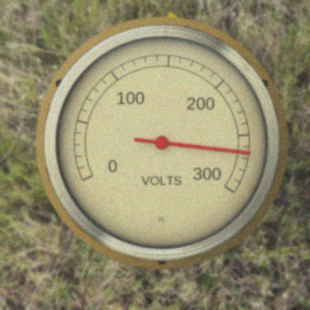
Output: **265** V
